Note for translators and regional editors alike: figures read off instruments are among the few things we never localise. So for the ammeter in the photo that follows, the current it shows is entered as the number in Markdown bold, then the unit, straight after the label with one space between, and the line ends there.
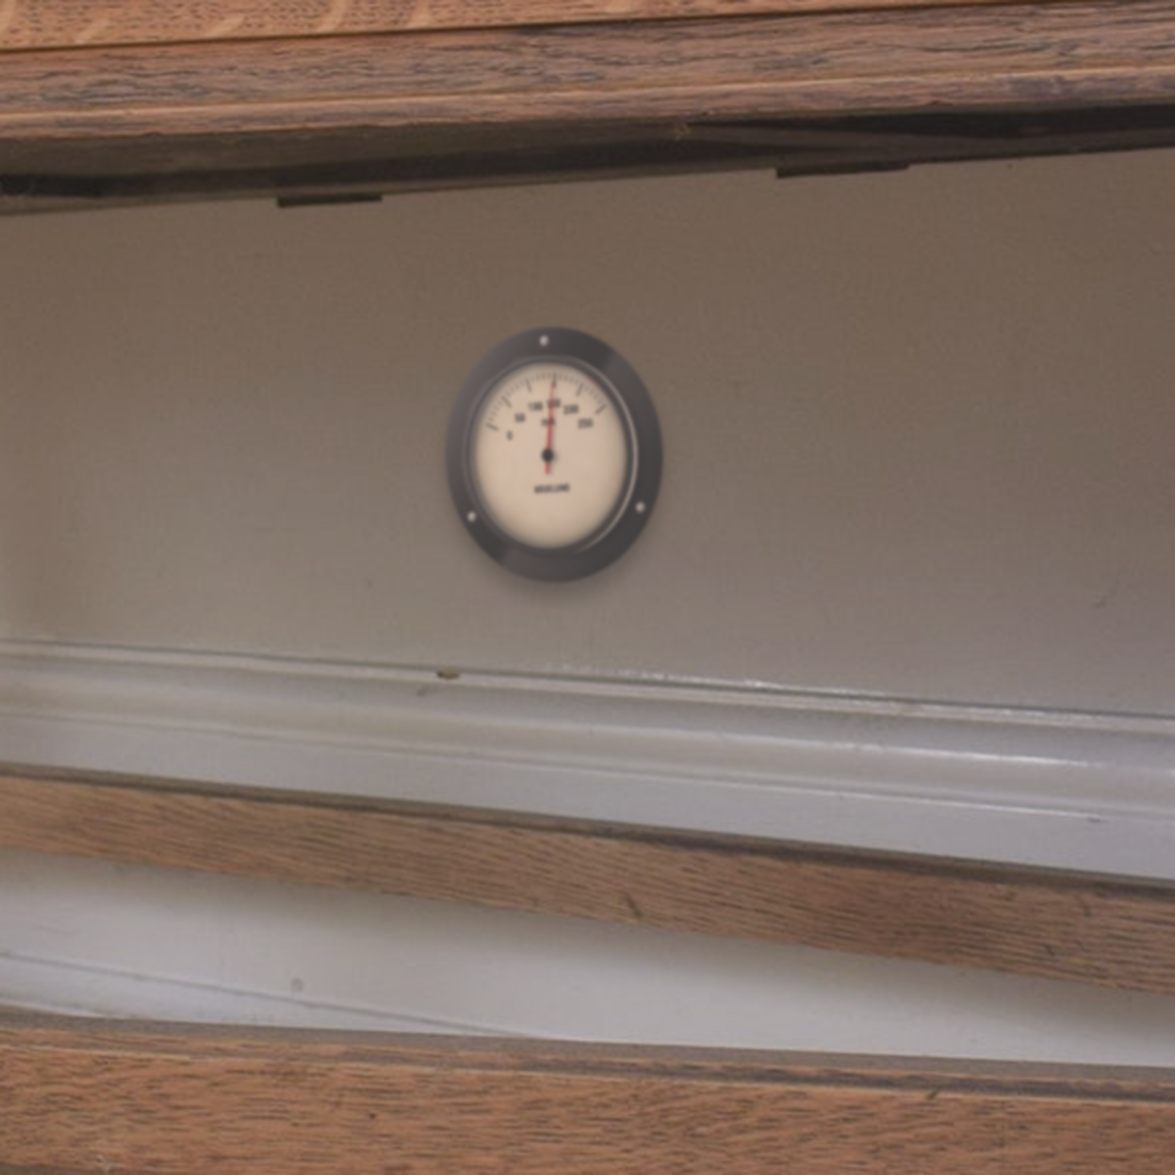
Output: **150** mA
